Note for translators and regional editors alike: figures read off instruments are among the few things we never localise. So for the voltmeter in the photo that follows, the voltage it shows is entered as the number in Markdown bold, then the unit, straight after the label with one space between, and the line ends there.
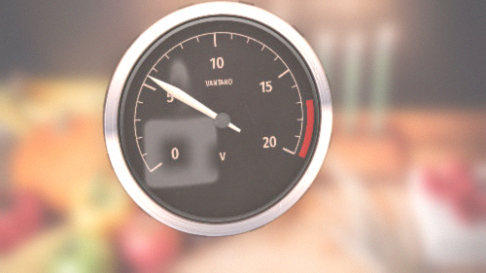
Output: **5.5** V
